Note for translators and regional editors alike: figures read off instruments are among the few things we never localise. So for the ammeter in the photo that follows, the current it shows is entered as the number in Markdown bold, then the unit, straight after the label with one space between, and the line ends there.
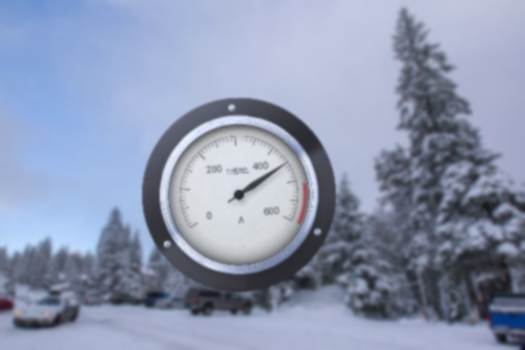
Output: **450** A
